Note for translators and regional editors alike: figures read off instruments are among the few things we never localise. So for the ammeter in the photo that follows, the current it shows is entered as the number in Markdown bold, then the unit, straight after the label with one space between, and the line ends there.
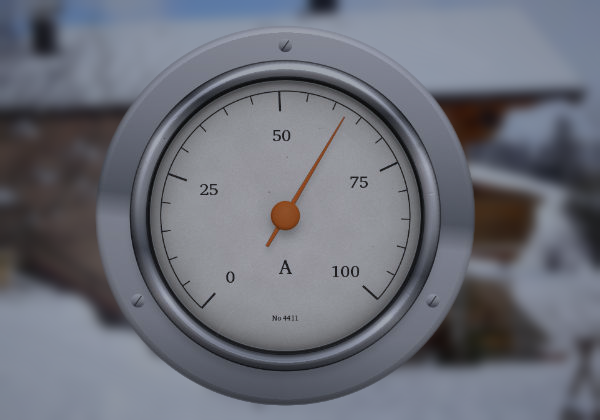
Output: **62.5** A
